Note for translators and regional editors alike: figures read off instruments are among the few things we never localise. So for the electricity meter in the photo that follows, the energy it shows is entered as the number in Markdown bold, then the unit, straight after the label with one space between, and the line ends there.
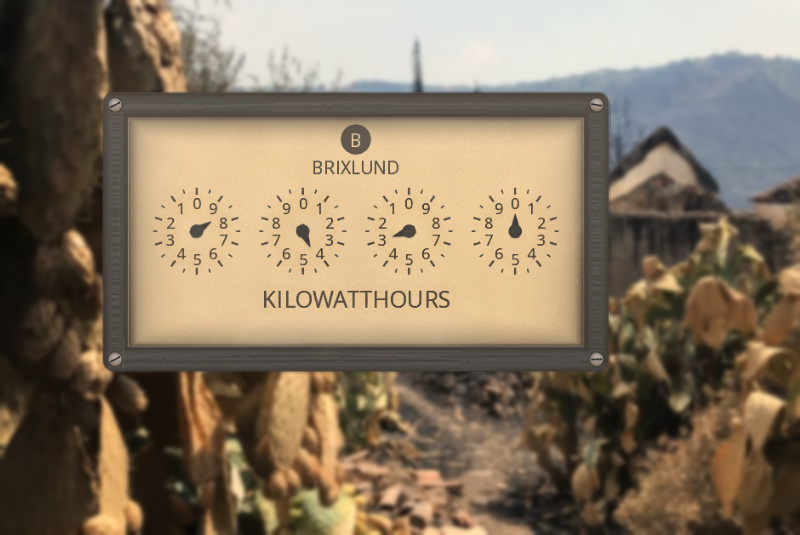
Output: **8430** kWh
